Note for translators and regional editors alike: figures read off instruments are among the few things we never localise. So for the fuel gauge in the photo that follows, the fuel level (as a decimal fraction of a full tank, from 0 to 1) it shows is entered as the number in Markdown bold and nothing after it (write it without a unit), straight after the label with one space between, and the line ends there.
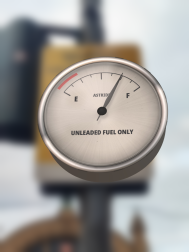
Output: **0.75**
